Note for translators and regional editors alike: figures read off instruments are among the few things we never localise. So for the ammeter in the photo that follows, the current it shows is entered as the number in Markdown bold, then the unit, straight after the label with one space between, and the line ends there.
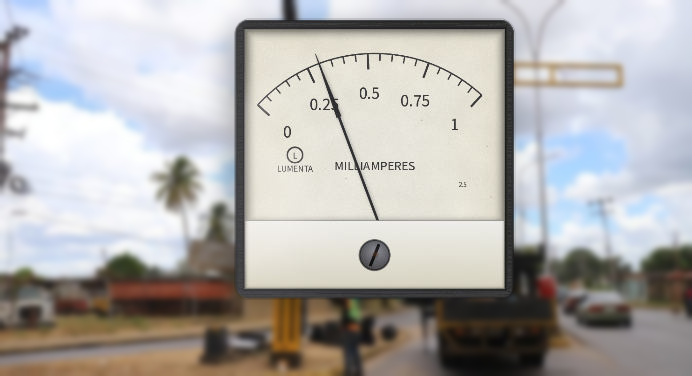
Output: **0.3** mA
